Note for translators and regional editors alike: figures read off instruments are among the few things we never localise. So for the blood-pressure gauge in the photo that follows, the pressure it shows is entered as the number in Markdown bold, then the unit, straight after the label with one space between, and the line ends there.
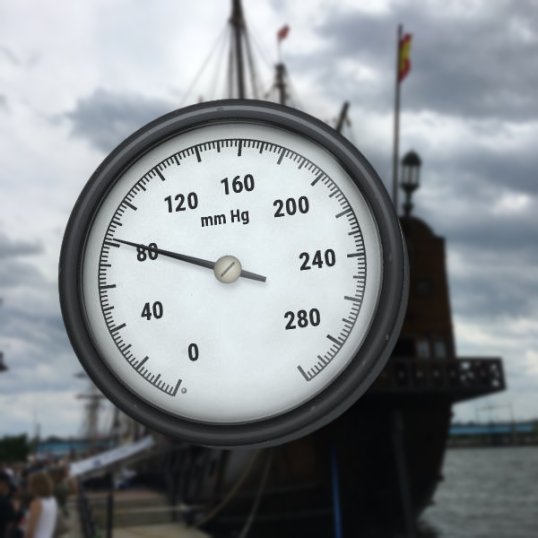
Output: **82** mmHg
